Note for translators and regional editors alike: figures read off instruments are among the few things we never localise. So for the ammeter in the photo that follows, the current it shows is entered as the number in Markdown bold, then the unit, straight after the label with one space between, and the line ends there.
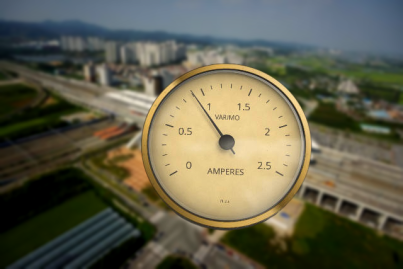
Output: **0.9** A
